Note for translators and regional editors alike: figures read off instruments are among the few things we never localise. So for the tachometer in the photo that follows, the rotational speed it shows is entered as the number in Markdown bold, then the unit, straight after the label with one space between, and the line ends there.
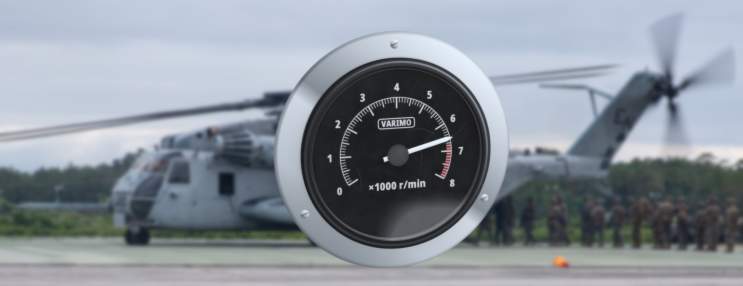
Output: **6500** rpm
